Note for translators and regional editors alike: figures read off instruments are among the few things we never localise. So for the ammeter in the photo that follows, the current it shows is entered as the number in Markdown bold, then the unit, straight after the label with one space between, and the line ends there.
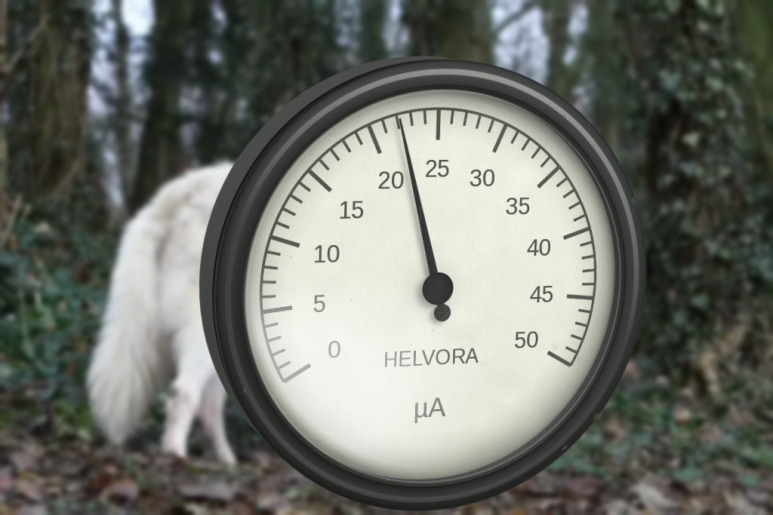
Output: **22** µA
